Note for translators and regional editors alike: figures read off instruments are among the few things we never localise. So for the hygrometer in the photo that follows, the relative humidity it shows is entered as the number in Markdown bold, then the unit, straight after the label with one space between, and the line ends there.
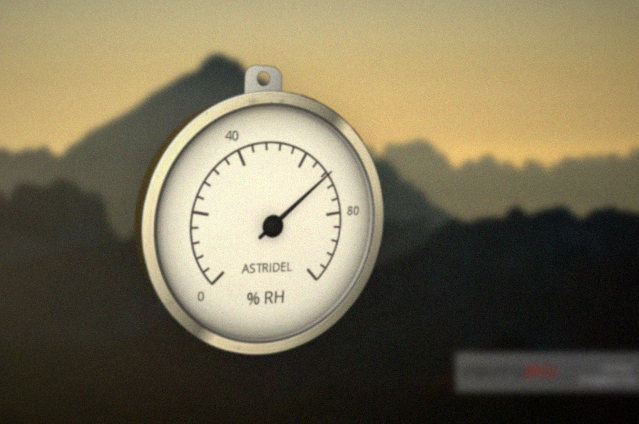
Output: **68** %
